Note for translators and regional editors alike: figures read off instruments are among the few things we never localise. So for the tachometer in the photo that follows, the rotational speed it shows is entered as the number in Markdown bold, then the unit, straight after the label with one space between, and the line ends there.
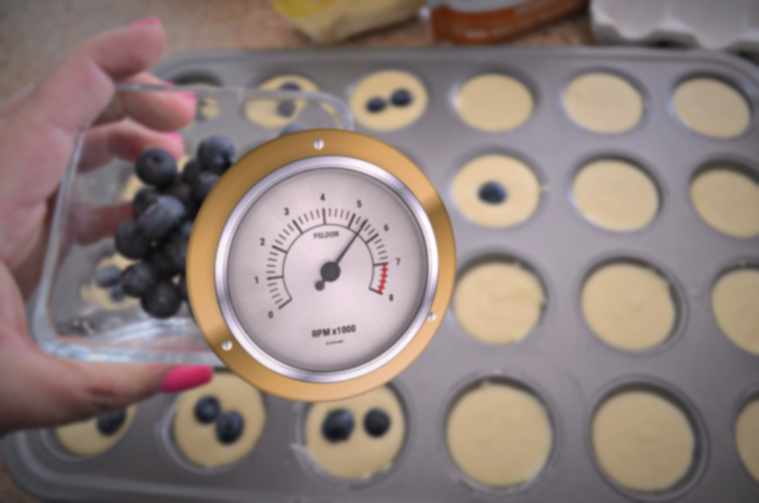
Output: **5400** rpm
